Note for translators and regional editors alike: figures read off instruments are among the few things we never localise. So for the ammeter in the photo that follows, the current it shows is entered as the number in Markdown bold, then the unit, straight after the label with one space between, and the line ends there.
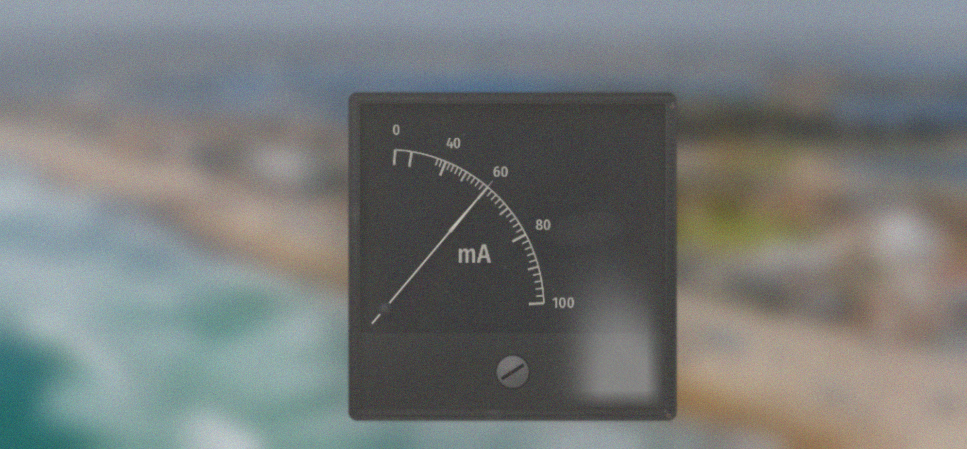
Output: **60** mA
